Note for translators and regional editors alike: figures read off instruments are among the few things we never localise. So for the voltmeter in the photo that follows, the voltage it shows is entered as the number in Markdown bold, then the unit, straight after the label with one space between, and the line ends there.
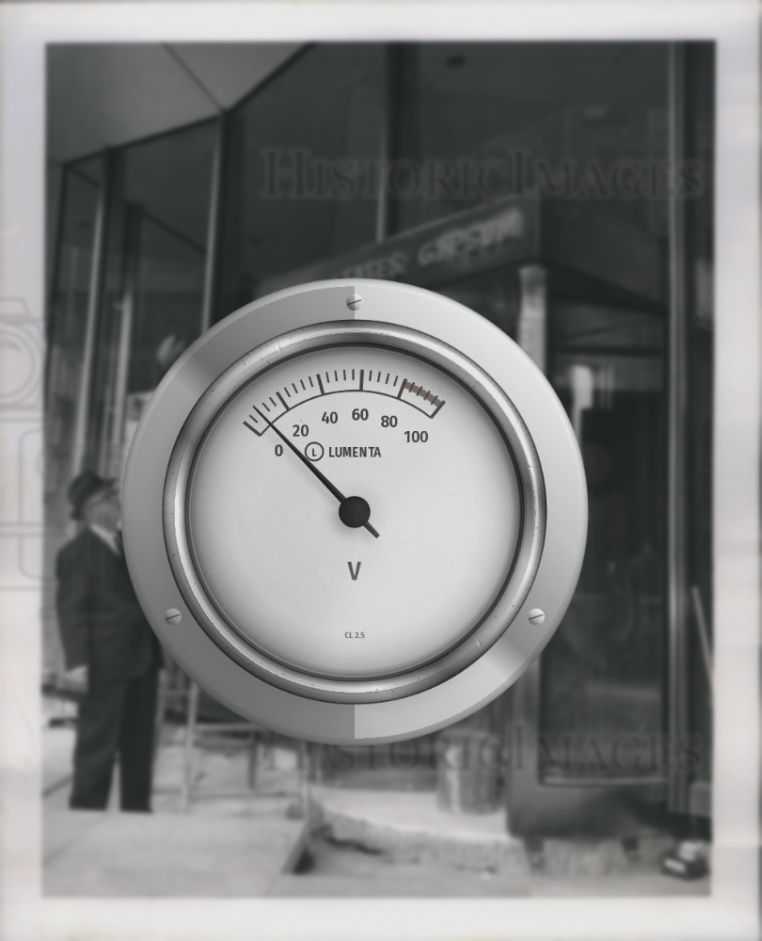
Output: **8** V
